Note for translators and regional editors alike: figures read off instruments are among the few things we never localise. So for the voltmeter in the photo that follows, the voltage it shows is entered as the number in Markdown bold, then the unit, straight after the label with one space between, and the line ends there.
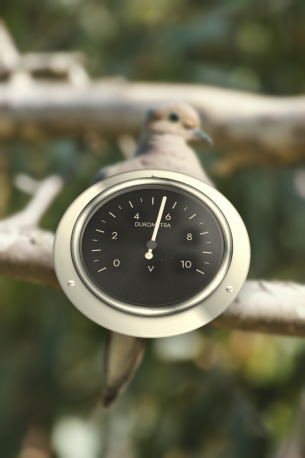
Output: **5.5** V
